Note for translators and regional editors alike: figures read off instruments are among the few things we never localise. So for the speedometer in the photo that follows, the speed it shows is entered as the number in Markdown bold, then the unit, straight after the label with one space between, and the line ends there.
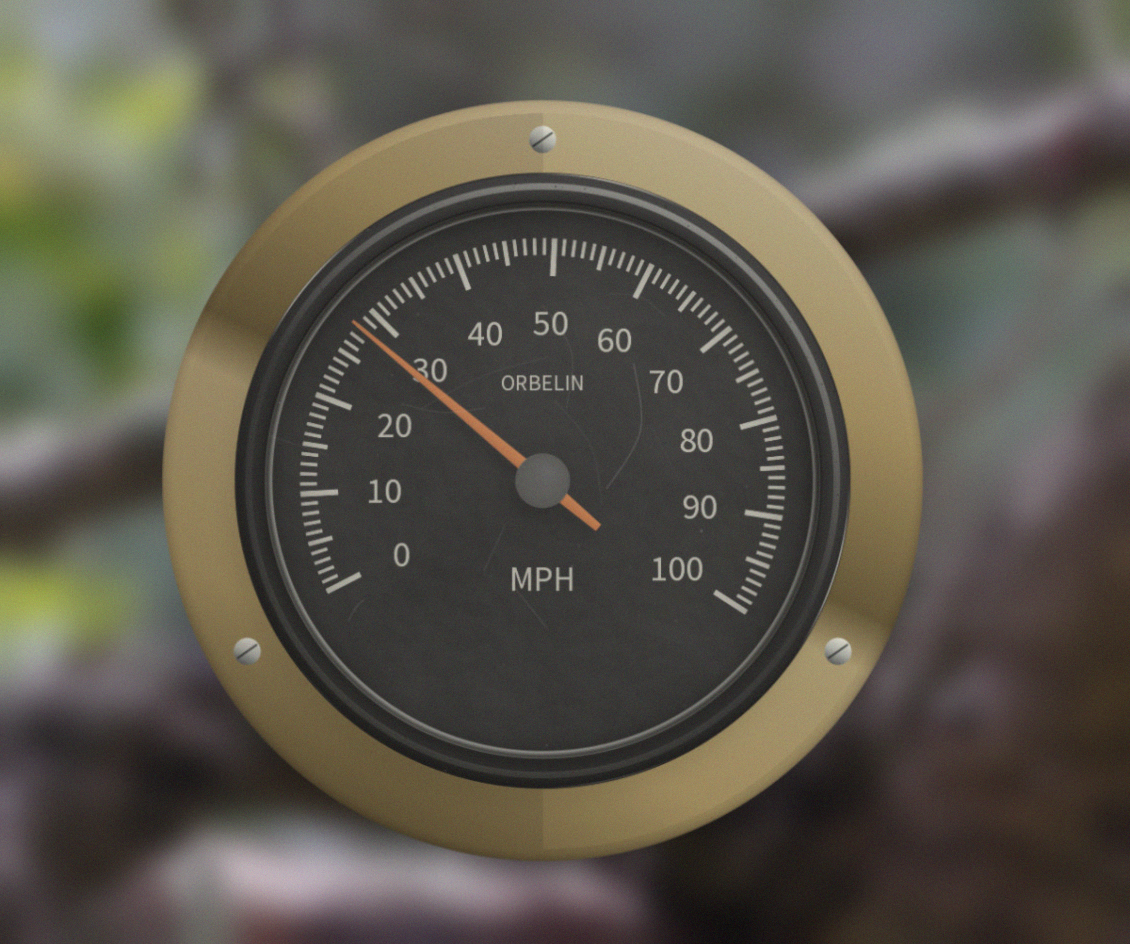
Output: **28** mph
